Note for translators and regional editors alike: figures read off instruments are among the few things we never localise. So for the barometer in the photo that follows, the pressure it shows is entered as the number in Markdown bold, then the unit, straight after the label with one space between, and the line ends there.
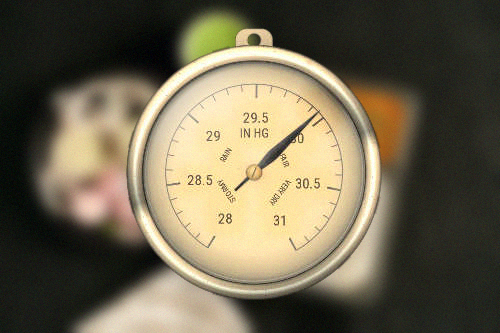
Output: **29.95** inHg
